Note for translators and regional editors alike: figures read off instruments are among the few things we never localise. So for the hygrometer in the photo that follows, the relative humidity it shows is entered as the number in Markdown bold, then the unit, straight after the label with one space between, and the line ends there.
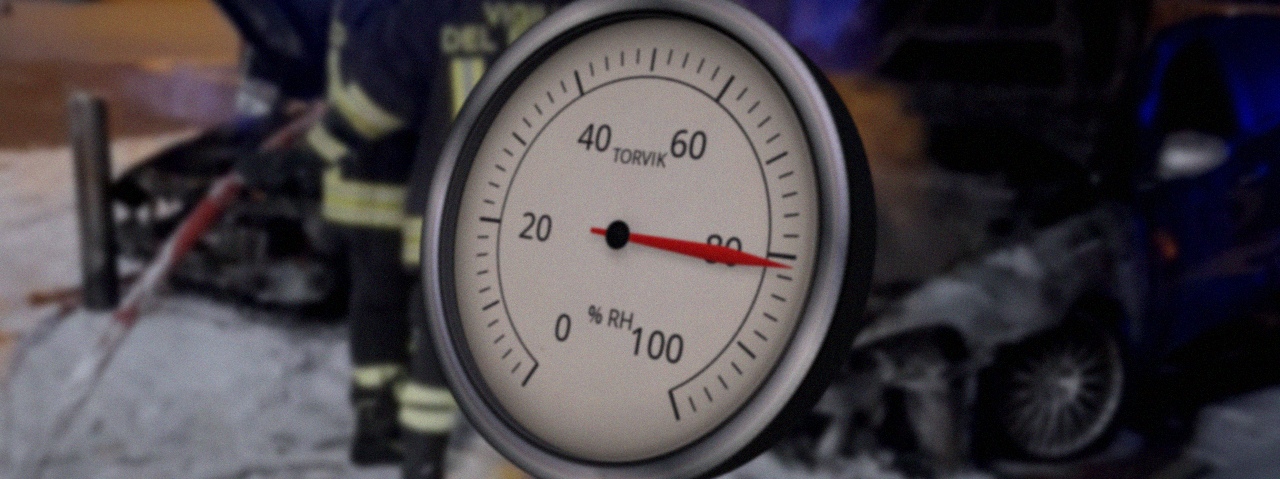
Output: **81** %
